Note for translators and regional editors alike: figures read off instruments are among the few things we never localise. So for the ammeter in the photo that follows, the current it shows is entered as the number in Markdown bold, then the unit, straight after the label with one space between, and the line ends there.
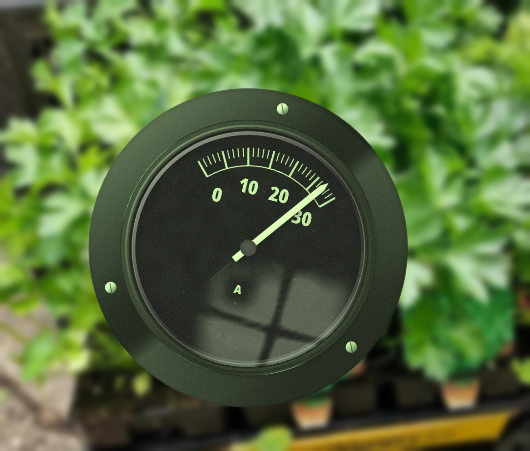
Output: **27** A
